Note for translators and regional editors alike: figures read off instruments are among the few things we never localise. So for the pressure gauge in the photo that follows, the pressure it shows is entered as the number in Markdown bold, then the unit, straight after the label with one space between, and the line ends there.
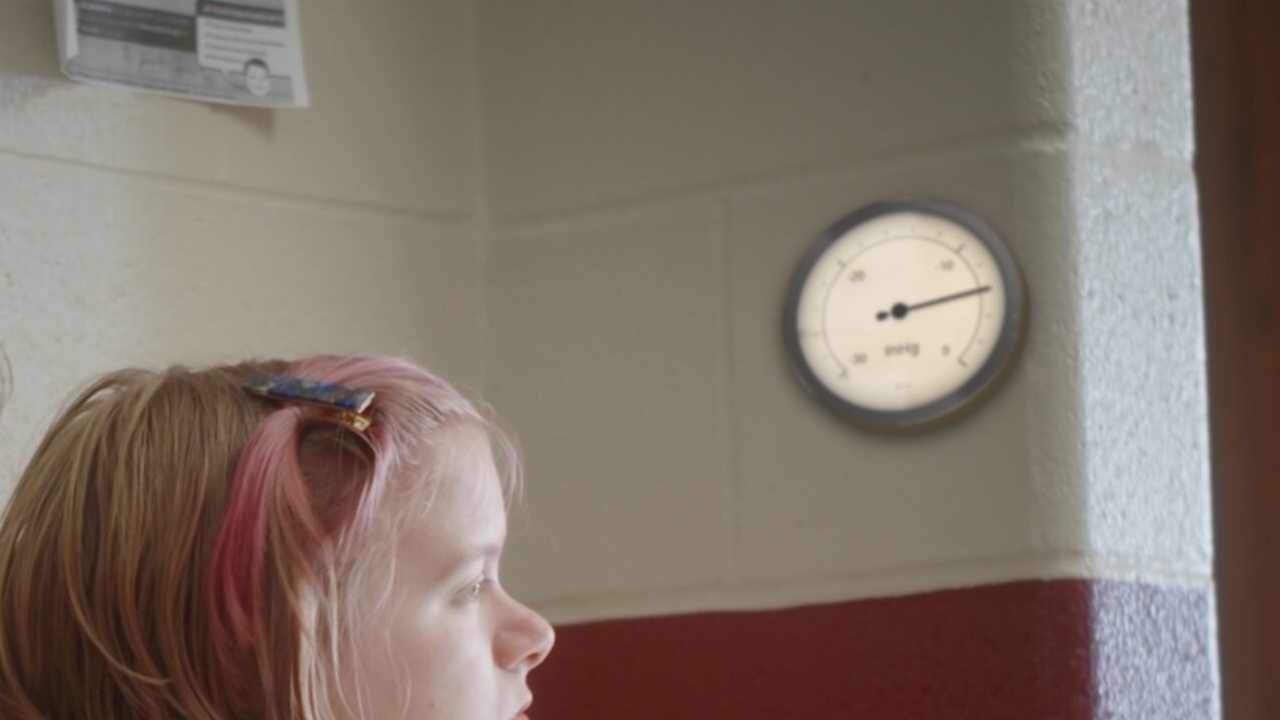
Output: **-6** inHg
